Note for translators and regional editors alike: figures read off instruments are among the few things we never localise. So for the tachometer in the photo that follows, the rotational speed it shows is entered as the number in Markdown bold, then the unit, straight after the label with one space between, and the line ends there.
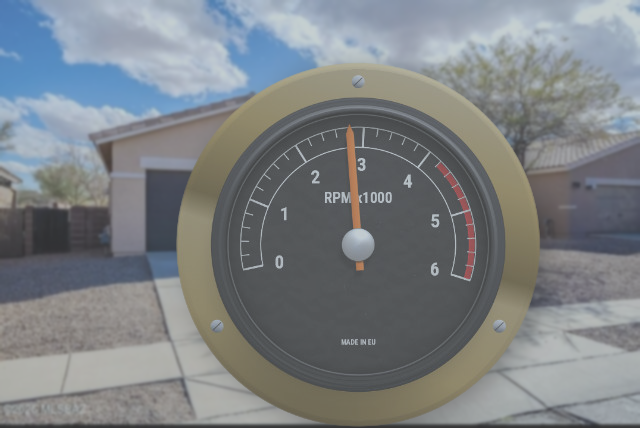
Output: **2800** rpm
